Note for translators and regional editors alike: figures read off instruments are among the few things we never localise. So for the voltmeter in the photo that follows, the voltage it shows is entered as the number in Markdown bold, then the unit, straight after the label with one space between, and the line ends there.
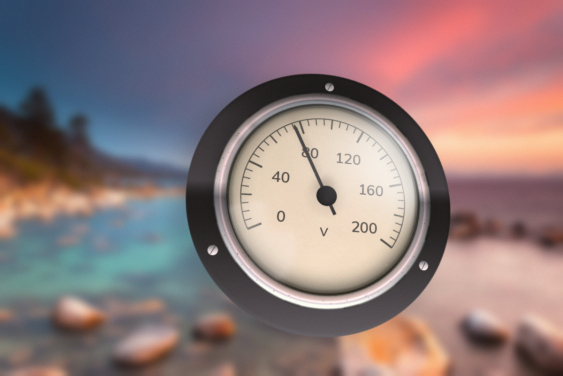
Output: **75** V
